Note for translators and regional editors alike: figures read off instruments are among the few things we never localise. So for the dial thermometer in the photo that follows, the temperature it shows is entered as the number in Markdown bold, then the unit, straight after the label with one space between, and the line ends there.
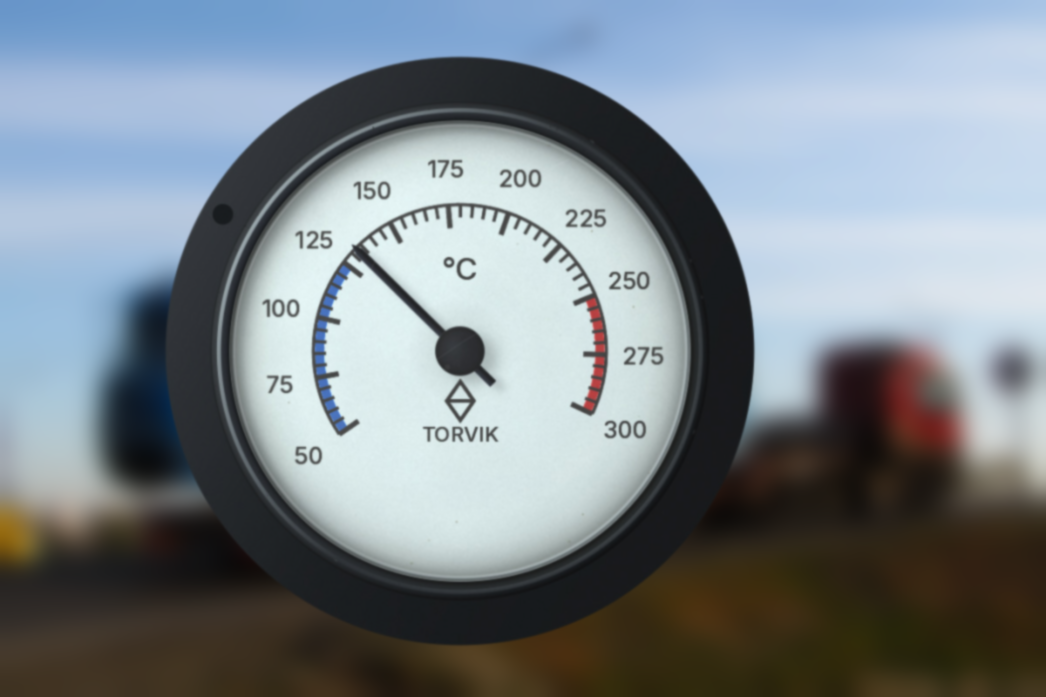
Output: **132.5** °C
